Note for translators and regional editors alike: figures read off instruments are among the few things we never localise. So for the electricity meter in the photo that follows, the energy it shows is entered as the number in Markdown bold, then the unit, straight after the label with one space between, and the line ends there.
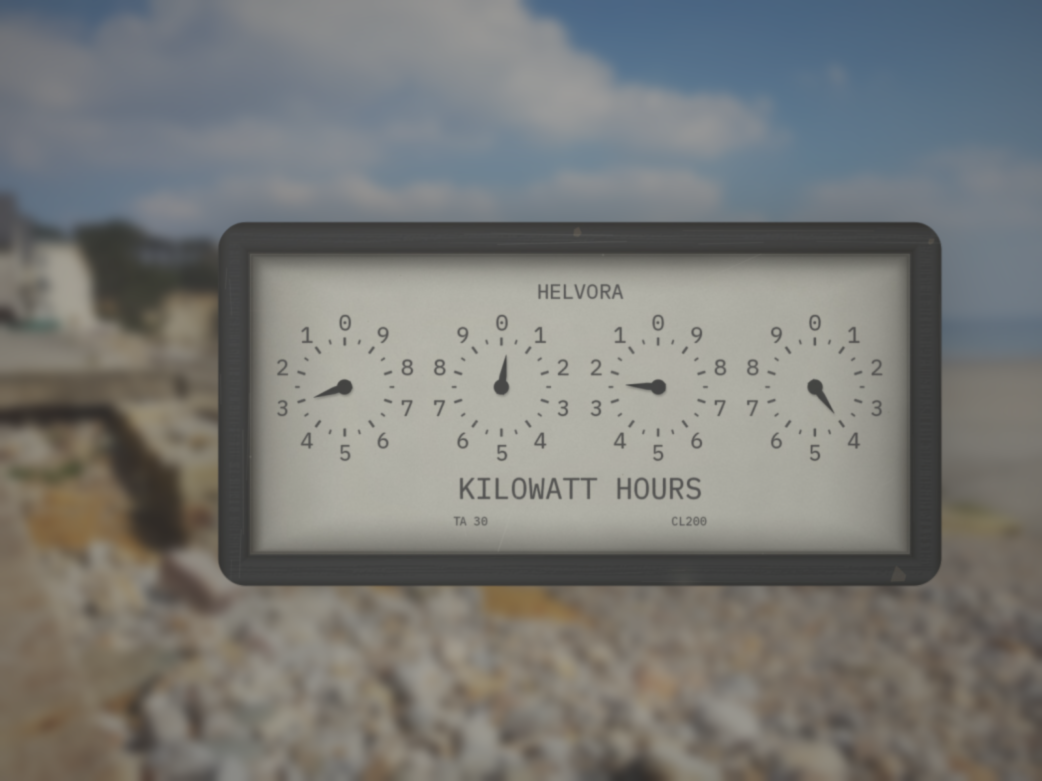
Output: **3024** kWh
